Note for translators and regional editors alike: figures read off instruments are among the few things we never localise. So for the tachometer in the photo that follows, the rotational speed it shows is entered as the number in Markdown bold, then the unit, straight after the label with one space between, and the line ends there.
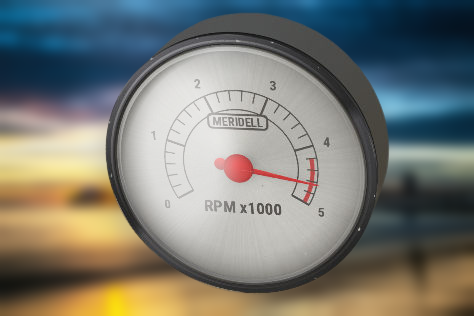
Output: **4600** rpm
